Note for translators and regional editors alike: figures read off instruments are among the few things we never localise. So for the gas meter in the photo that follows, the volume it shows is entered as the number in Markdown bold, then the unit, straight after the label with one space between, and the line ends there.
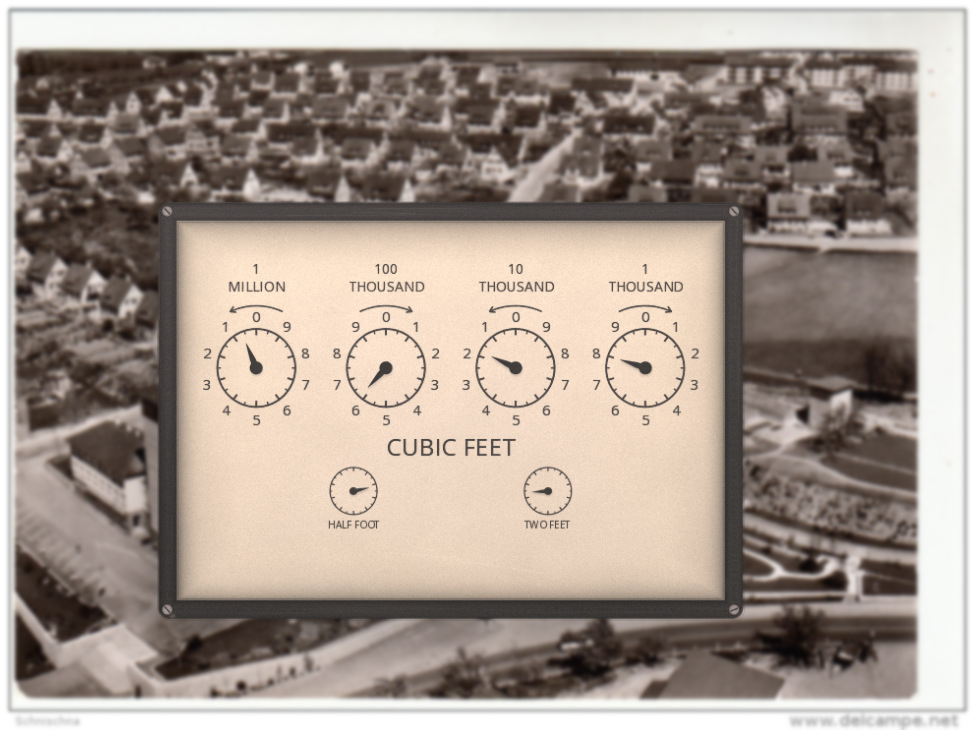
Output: **61800** ft³
